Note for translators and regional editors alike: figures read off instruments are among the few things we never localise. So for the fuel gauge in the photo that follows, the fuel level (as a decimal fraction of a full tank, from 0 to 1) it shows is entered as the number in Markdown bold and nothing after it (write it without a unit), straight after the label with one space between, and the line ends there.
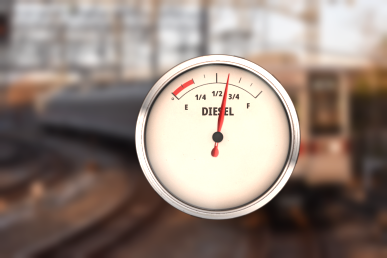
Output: **0.625**
